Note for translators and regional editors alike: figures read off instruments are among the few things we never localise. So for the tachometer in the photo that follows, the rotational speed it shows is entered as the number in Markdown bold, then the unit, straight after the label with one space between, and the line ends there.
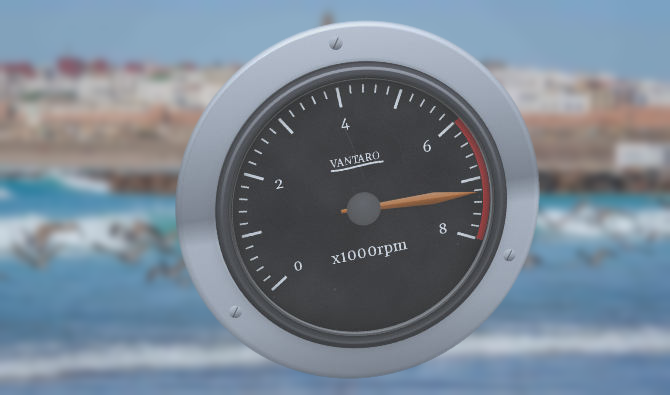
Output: **7200** rpm
